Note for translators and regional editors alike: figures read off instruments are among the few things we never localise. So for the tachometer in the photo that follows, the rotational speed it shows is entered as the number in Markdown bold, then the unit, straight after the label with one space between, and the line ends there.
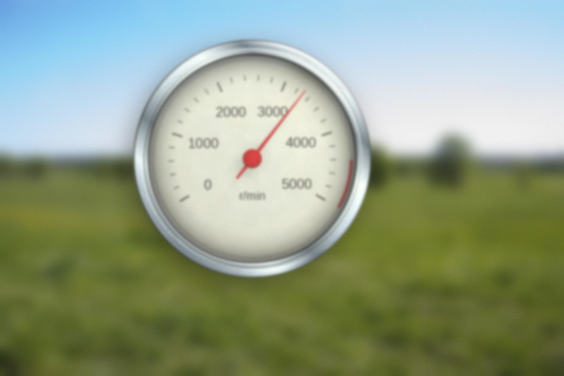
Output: **3300** rpm
